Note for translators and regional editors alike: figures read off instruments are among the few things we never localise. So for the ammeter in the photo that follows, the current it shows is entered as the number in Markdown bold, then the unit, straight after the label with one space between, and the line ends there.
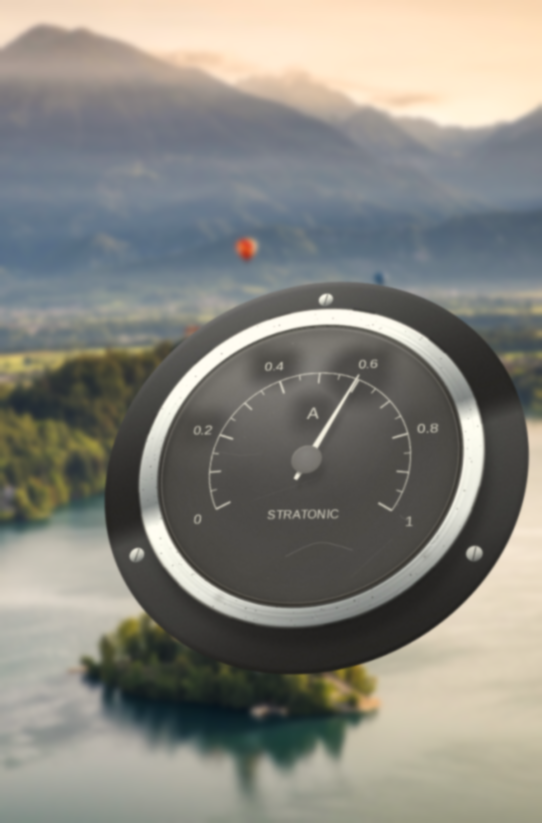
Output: **0.6** A
